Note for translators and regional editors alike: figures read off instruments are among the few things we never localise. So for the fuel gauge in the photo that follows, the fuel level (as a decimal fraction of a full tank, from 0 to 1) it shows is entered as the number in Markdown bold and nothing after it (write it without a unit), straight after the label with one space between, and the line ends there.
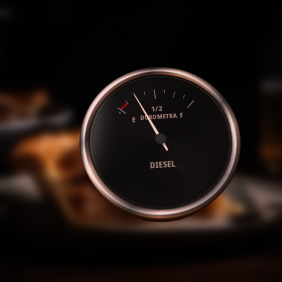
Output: **0.25**
